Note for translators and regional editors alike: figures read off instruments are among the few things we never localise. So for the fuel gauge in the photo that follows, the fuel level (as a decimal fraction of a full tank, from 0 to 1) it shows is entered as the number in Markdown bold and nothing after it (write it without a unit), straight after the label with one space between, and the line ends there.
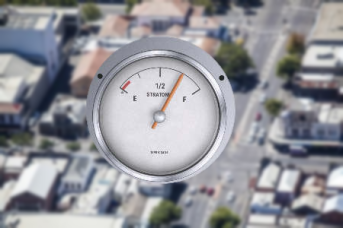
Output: **0.75**
